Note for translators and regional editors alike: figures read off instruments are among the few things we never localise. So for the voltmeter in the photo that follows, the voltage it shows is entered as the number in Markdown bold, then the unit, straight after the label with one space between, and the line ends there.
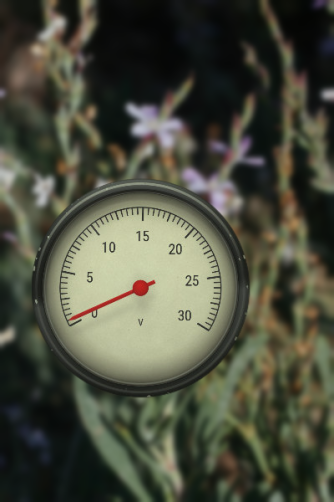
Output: **0.5** V
